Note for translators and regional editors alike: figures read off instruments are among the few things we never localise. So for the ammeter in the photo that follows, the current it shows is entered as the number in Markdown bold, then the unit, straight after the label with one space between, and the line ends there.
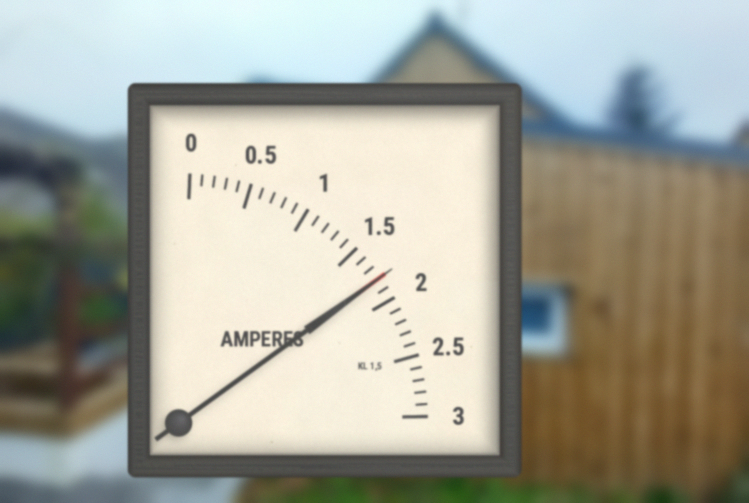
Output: **1.8** A
